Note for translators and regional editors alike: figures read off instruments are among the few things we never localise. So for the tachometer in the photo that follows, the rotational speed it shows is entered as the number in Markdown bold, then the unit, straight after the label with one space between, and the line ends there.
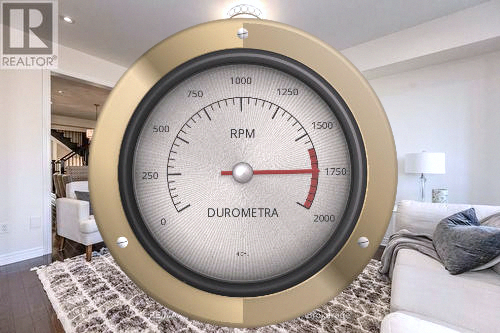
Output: **1750** rpm
